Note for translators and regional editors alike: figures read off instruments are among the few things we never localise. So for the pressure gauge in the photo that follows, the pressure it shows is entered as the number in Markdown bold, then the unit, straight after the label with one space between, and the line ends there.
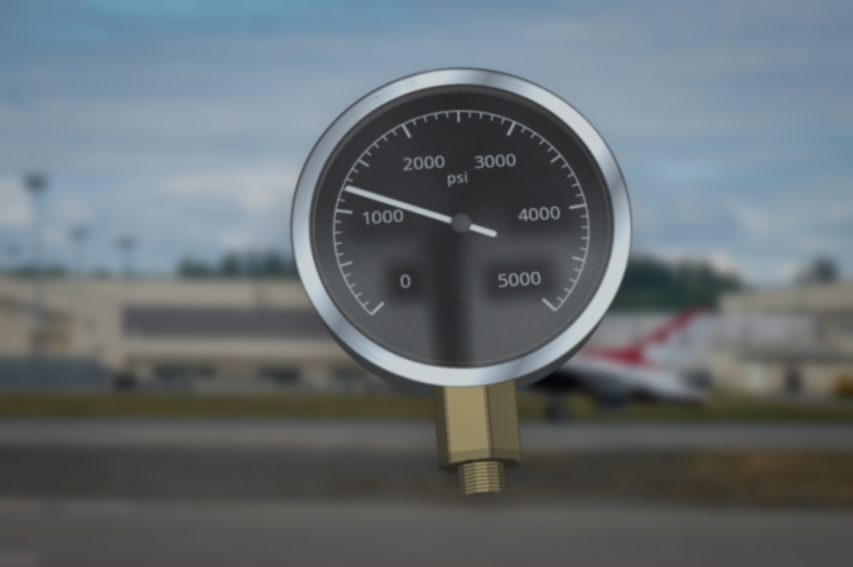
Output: **1200** psi
